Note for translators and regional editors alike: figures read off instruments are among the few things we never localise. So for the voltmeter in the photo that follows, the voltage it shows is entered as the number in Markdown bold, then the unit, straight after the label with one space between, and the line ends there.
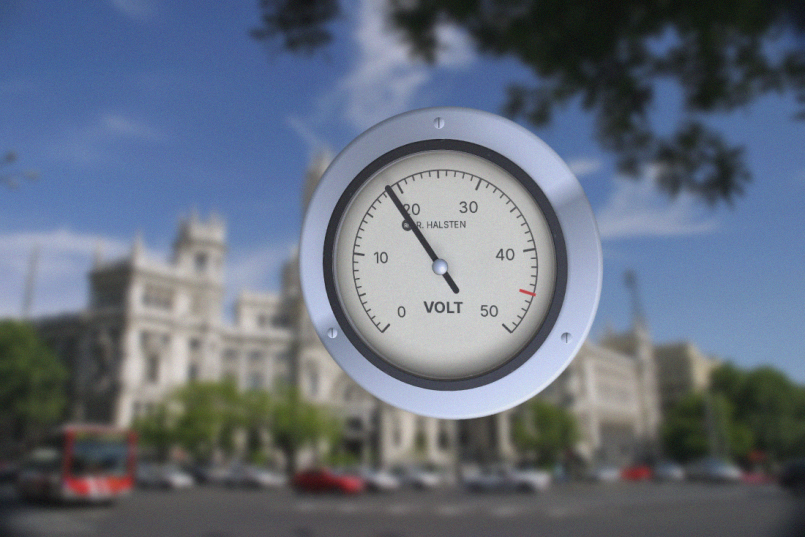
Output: **19** V
